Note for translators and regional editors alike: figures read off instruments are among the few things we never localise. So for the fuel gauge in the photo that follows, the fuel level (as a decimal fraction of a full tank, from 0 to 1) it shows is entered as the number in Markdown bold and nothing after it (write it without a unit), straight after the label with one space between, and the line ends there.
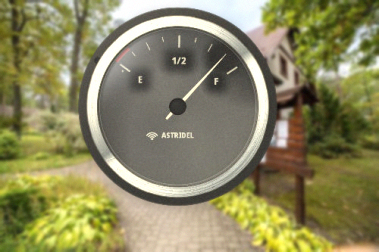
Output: **0.875**
